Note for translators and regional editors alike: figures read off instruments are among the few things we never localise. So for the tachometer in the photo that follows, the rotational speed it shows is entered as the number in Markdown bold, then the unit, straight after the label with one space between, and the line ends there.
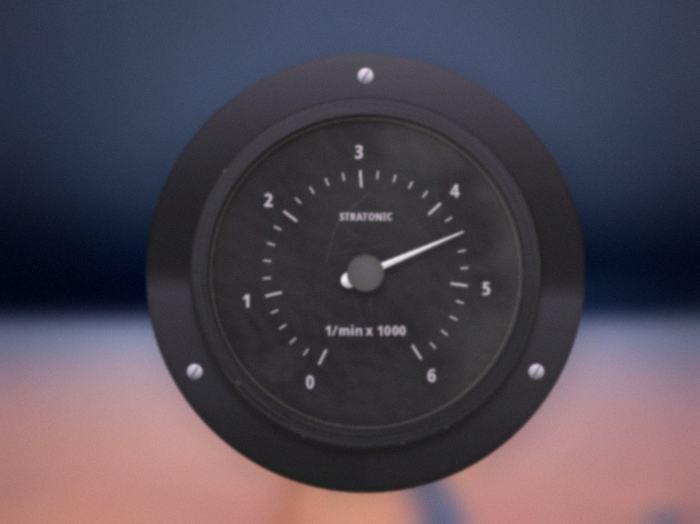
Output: **4400** rpm
